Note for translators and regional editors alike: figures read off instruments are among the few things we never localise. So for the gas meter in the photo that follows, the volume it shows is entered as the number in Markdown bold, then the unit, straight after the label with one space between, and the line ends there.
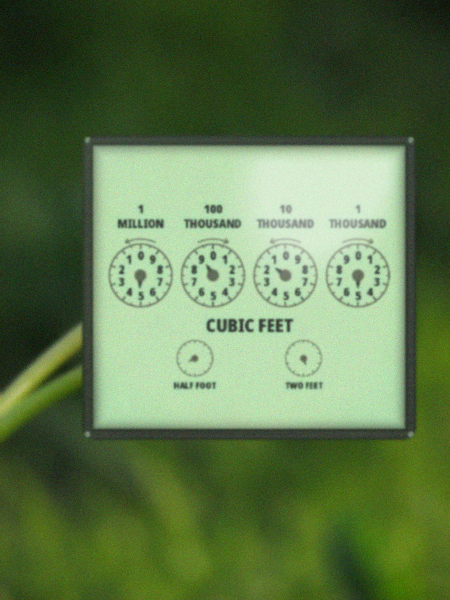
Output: **491500** ft³
